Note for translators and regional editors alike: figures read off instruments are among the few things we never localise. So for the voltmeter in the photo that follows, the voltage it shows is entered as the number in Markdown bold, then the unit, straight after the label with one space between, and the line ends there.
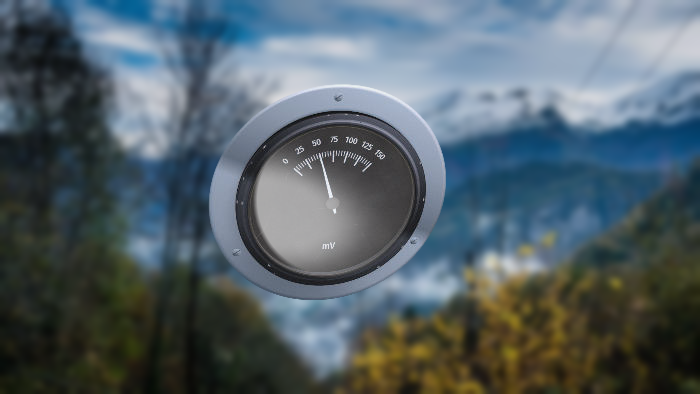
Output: **50** mV
